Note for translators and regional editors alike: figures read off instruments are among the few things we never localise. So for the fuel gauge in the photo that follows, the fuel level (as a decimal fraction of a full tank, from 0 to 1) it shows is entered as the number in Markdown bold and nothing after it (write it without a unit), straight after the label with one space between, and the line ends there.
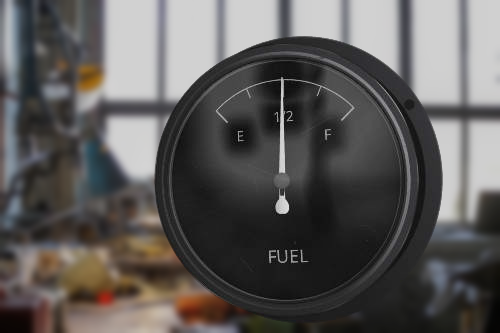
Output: **0.5**
